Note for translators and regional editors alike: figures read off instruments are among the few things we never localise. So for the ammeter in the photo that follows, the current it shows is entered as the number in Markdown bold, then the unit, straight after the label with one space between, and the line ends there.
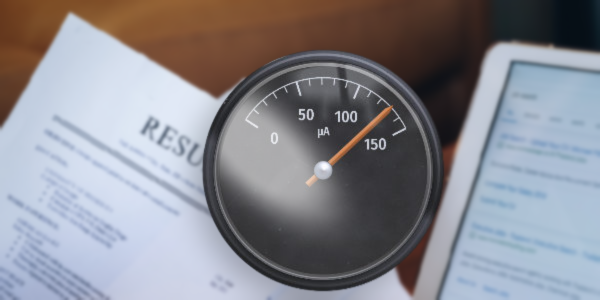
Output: **130** µA
